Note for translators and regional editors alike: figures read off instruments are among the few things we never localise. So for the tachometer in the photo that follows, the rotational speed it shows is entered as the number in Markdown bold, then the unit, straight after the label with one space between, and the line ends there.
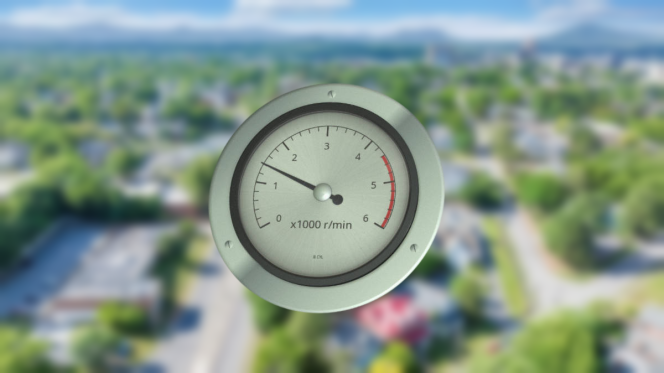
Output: **1400** rpm
